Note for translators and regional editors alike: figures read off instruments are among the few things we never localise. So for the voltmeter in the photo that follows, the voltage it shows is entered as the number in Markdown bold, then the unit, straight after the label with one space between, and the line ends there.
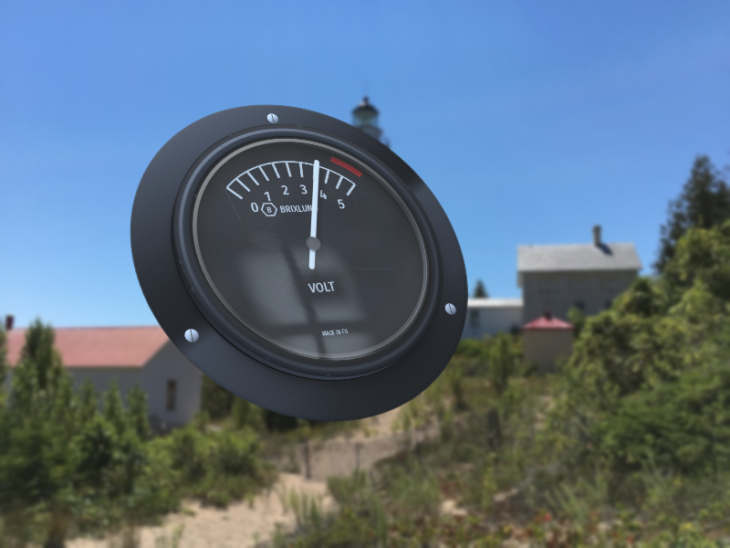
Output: **3.5** V
